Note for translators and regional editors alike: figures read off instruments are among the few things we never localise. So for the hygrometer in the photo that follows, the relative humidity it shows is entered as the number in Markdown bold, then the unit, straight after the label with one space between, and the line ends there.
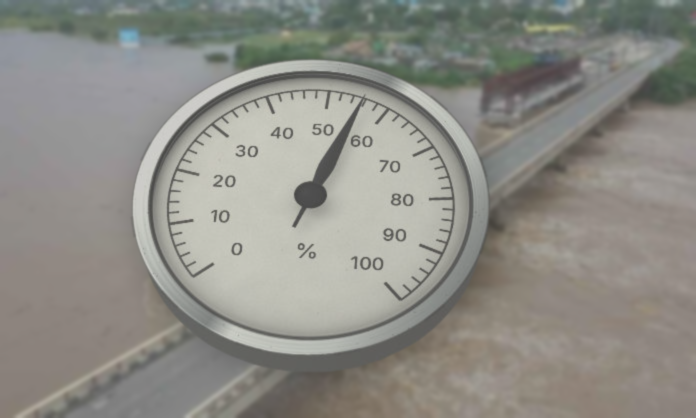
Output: **56** %
